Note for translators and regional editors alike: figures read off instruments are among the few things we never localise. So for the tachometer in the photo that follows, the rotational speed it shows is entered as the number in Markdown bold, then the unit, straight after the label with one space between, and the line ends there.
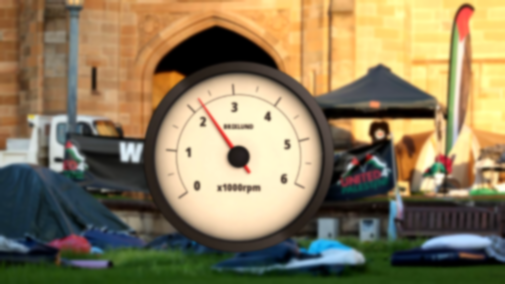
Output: **2250** rpm
